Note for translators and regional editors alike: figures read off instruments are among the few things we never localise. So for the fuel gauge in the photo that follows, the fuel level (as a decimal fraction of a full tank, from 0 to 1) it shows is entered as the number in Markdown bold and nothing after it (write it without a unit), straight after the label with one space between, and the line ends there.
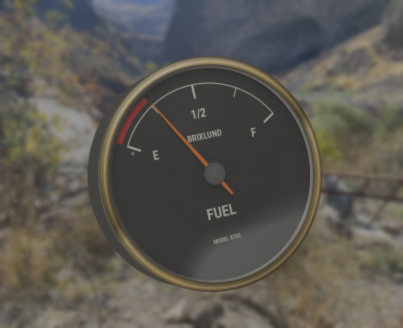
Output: **0.25**
